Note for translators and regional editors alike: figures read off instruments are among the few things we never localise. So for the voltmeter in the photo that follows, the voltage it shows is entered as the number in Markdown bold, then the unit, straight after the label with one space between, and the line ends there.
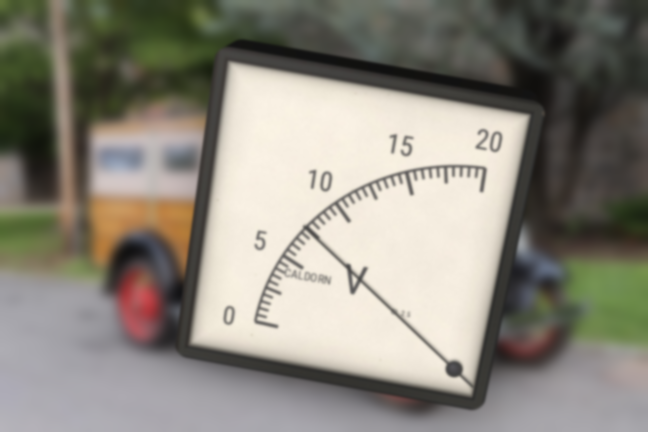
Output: **7.5** V
